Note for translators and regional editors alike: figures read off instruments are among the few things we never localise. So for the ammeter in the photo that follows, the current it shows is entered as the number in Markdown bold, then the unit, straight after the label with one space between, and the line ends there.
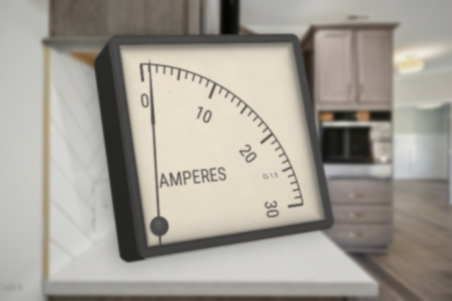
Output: **1** A
